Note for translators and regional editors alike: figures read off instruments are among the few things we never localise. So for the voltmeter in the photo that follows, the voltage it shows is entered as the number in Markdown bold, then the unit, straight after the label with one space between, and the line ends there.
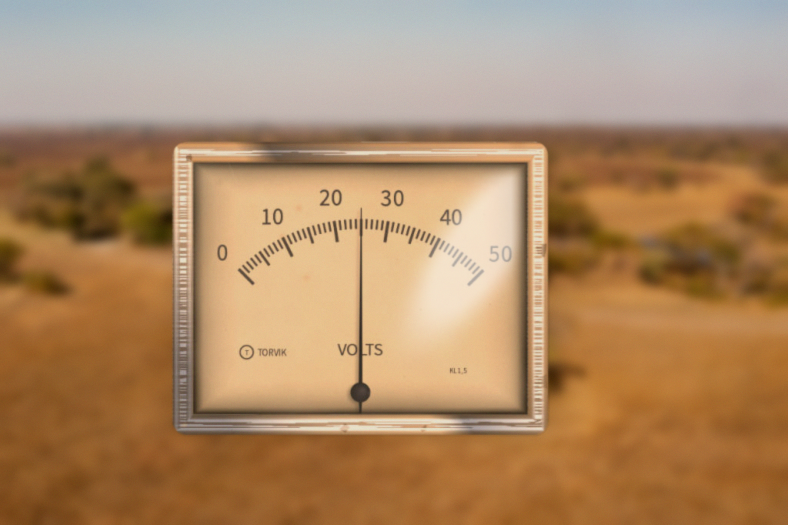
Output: **25** V
